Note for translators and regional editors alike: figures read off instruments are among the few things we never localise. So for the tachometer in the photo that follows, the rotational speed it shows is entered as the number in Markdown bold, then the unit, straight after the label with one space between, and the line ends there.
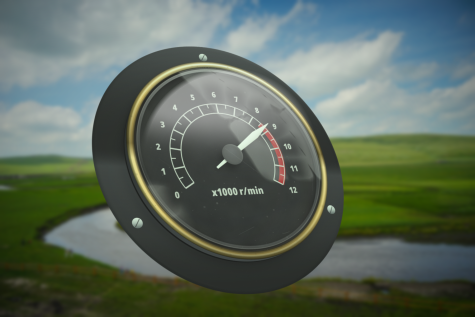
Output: **8750** rpm
